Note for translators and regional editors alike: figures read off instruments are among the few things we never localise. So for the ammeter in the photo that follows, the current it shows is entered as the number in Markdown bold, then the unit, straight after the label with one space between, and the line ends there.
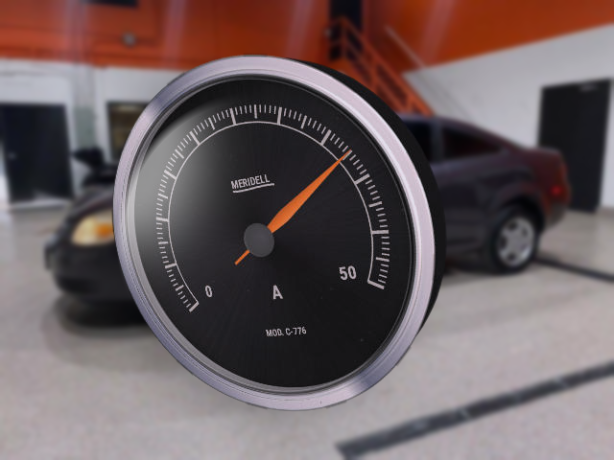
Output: **37.5** A
